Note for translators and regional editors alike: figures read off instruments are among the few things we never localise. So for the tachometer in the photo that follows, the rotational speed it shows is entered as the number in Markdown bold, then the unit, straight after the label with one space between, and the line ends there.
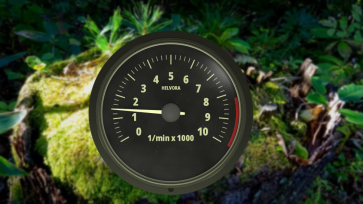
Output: **1400** rpm
